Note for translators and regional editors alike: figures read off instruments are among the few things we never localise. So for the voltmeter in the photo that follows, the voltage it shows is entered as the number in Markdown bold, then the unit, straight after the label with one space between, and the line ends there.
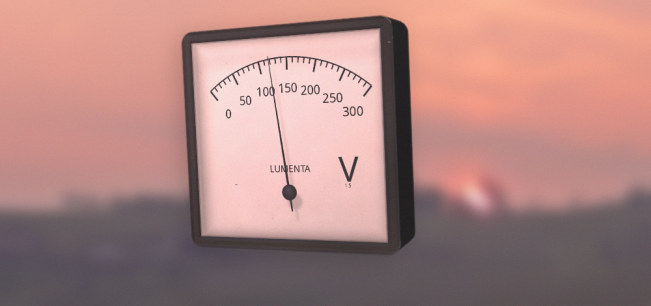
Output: **120** V
